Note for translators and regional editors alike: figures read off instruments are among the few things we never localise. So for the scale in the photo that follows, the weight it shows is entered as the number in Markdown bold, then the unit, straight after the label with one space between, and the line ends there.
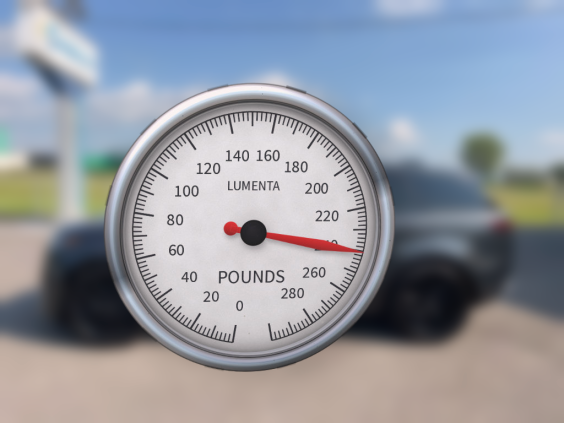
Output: **240** lb
